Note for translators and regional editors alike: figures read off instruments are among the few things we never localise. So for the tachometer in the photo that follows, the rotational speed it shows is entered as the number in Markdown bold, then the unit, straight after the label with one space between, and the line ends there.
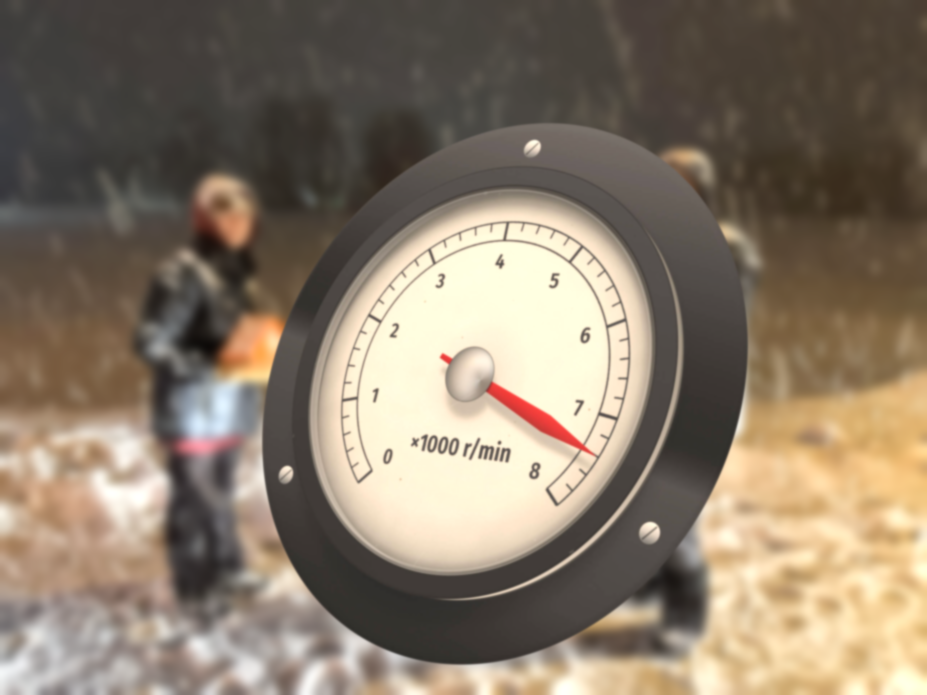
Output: **7400** rpm
